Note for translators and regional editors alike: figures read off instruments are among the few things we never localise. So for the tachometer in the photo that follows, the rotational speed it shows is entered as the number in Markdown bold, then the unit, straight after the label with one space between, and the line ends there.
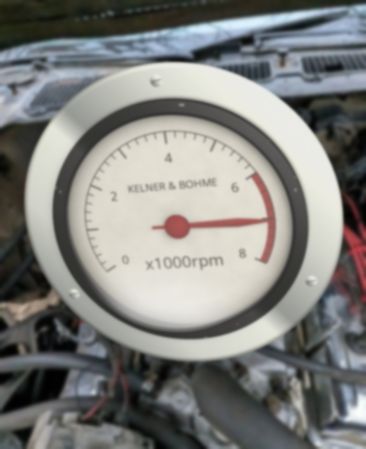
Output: **7000** rpm
